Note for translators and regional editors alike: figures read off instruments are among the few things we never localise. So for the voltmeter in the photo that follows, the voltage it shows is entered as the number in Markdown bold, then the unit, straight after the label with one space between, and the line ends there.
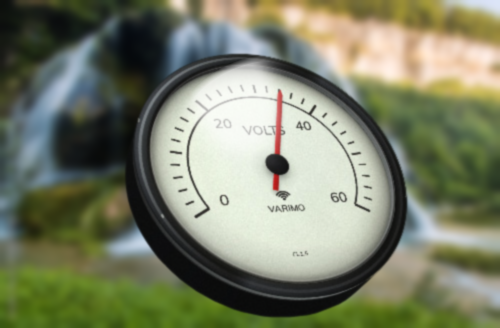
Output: **34** V
